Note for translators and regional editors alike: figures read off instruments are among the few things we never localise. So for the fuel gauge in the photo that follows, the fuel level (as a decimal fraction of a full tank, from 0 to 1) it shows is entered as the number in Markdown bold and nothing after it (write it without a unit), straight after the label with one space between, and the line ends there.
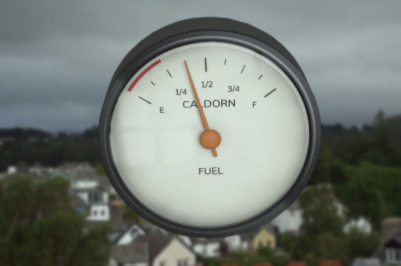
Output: **0.375**
